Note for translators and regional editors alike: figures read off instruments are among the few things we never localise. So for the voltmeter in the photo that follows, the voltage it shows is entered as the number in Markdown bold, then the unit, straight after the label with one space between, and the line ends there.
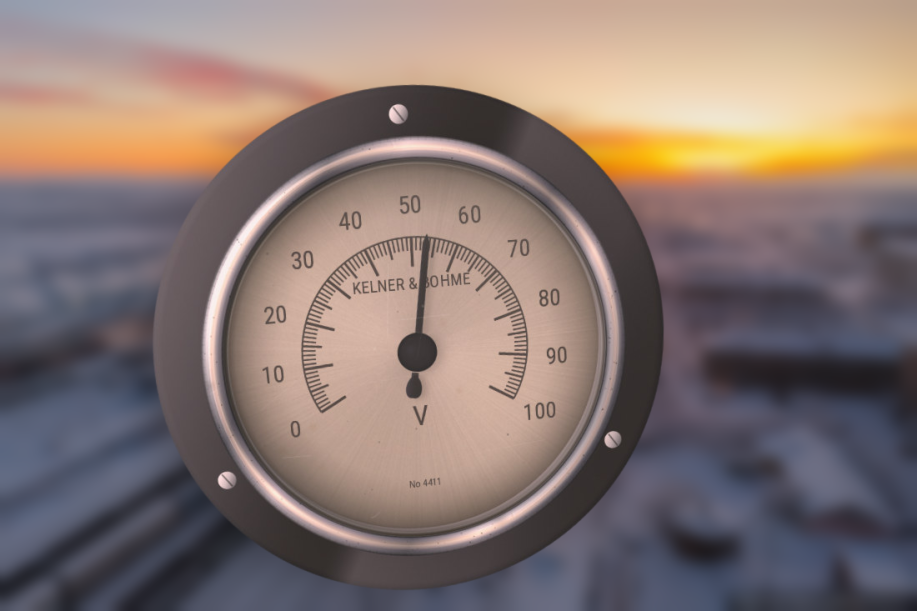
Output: **53** V
